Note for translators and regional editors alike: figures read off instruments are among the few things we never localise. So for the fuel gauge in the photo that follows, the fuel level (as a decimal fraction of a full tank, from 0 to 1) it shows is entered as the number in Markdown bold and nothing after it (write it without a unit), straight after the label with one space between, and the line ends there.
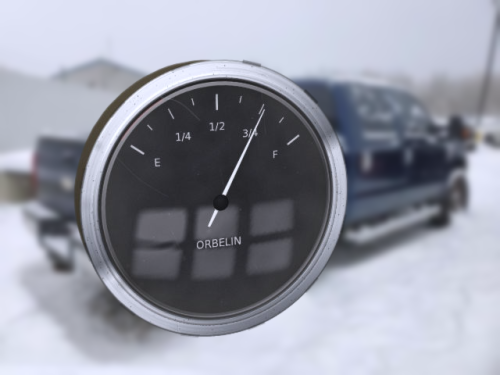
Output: **0.75**
